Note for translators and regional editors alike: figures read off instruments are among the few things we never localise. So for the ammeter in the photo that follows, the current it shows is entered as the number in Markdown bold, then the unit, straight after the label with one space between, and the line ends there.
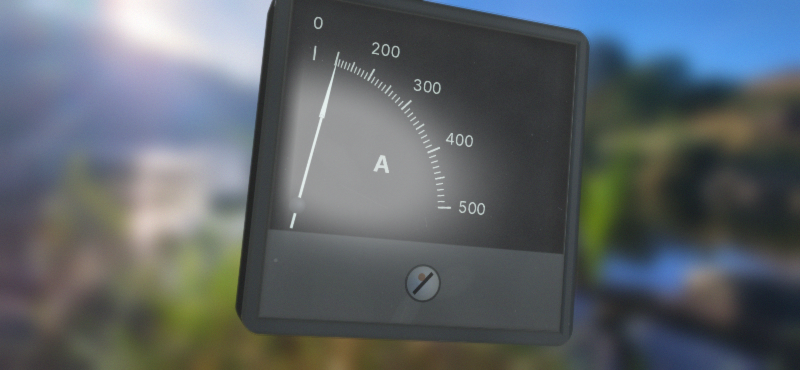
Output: **100** A
